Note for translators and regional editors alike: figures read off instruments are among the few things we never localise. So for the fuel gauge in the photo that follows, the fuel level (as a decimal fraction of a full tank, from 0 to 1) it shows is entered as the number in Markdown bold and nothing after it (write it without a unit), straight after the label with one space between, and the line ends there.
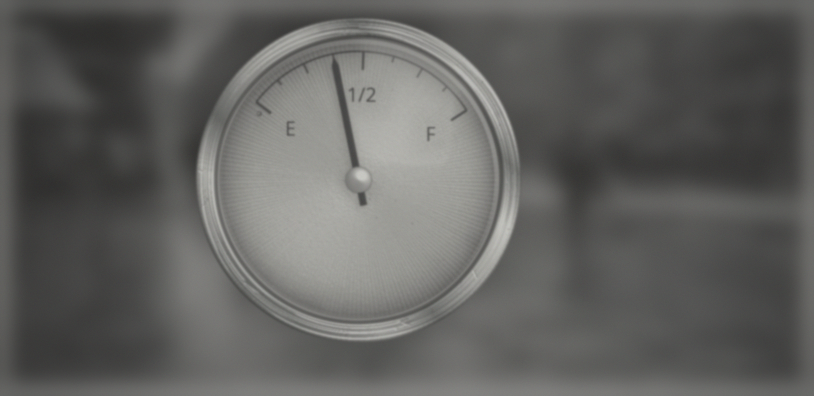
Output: **0.375**
